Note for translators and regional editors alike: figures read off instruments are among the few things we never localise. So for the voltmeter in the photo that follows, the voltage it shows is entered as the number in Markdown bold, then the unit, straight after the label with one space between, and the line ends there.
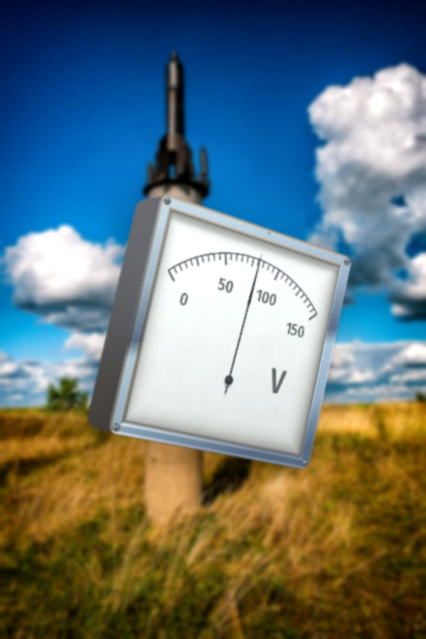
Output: **80** V
